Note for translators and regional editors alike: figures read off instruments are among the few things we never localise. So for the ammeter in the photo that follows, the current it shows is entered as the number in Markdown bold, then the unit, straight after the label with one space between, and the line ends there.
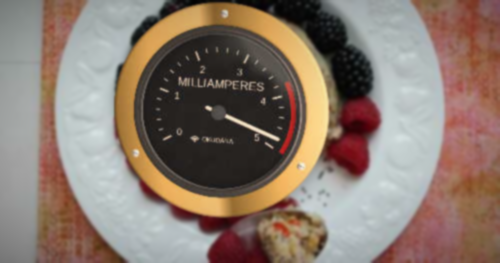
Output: **4.8** mA
